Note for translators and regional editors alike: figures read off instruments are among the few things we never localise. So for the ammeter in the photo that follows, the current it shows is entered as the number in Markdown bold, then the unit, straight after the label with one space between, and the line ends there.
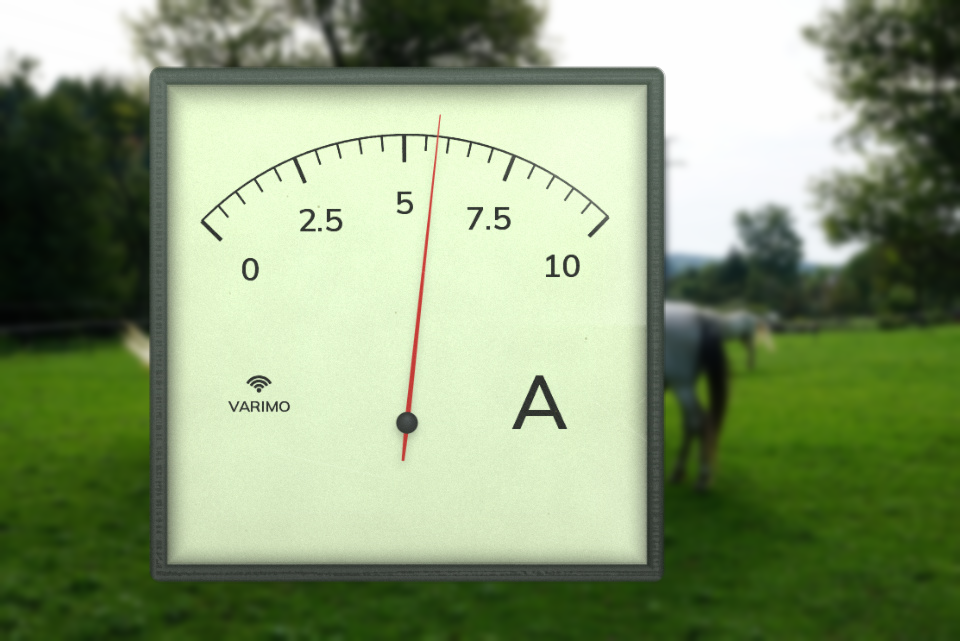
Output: **5.75** A
